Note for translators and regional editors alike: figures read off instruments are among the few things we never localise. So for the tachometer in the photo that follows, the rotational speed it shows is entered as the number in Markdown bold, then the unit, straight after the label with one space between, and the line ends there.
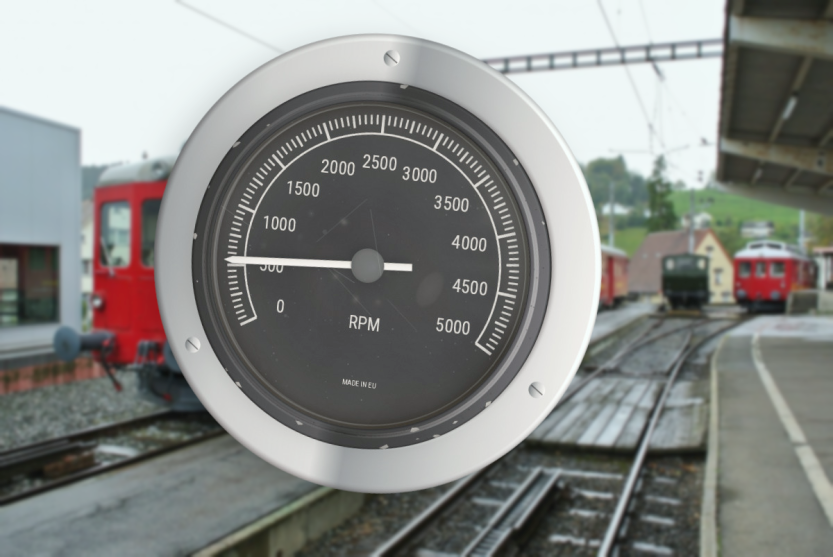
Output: **550** rpm
